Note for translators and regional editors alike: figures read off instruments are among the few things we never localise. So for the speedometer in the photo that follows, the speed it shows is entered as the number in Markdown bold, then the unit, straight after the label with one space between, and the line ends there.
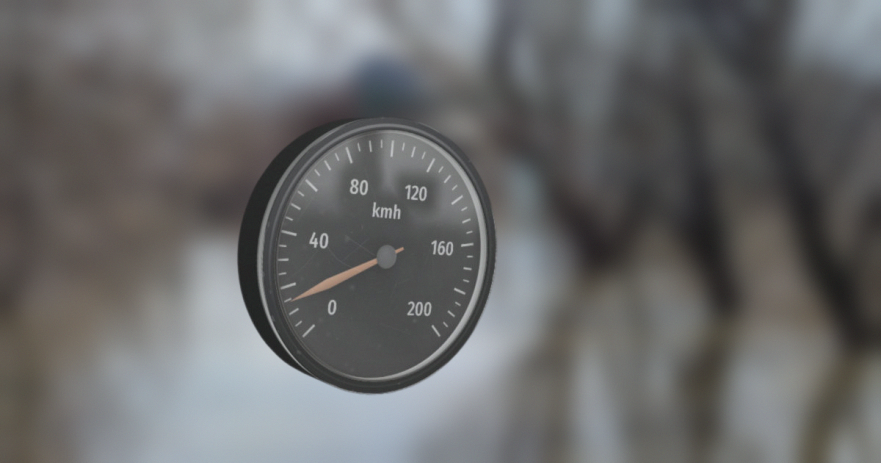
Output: **15** km/h
